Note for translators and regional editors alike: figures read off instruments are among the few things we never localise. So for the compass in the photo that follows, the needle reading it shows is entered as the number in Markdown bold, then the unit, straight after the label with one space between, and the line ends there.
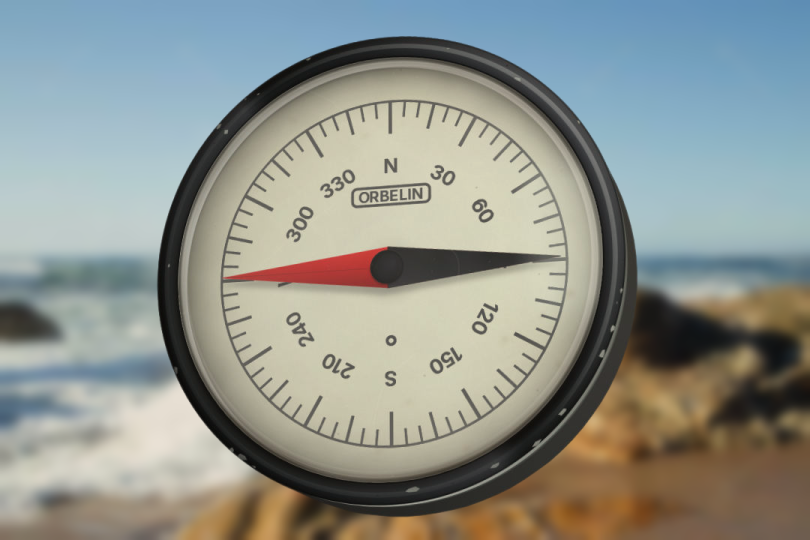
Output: **270** °
